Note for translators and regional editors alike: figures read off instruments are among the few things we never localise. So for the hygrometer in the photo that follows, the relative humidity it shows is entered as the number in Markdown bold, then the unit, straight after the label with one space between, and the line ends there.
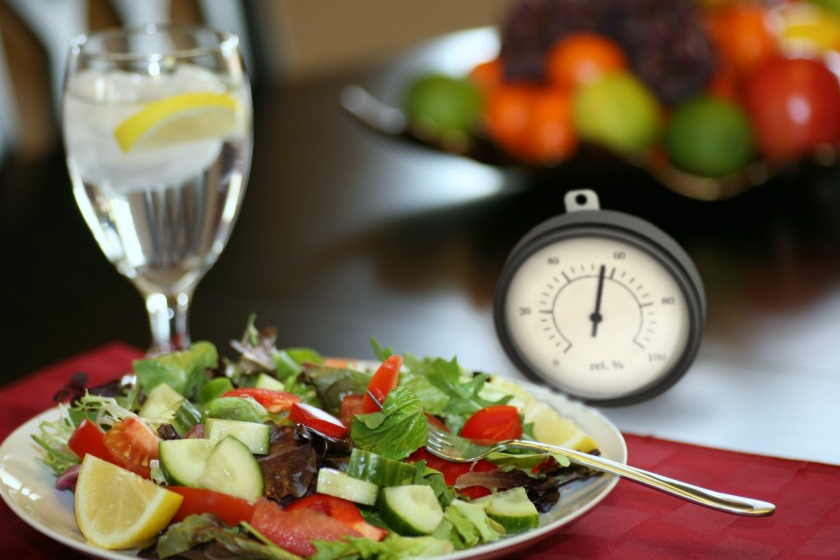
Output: **56** %
